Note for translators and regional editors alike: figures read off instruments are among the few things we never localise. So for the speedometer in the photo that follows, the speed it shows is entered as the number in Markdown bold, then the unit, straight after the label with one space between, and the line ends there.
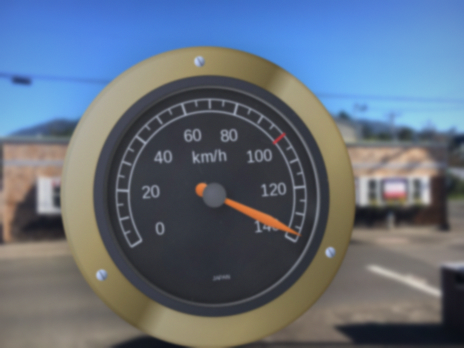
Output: **137.5** km/h
